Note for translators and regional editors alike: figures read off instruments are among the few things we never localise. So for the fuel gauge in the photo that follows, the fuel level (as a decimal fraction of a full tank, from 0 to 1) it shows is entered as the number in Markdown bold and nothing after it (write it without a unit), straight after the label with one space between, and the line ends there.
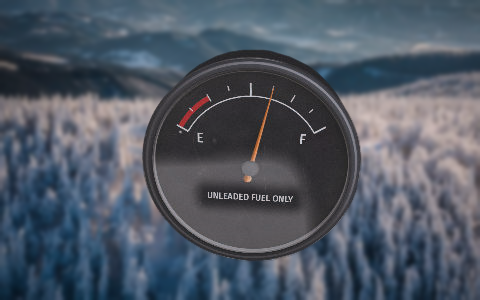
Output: **0.625**
